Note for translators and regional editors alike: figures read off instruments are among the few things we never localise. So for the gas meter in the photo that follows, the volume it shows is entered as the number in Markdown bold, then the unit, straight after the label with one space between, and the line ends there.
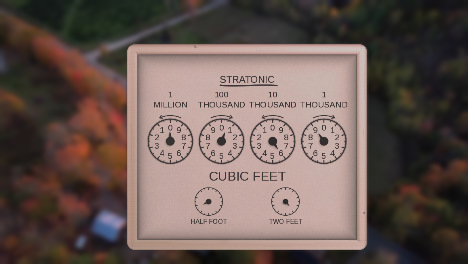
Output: **5900** ft³
